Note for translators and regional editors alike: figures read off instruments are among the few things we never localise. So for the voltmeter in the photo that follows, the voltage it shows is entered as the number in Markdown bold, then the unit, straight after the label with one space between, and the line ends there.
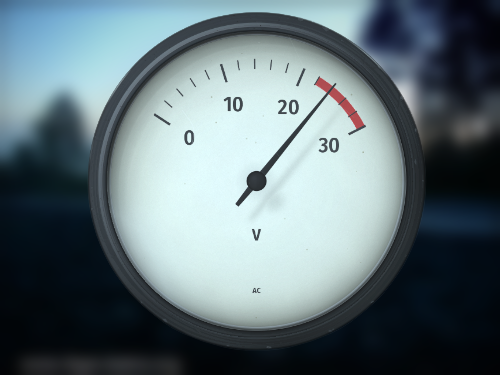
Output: **24** V
